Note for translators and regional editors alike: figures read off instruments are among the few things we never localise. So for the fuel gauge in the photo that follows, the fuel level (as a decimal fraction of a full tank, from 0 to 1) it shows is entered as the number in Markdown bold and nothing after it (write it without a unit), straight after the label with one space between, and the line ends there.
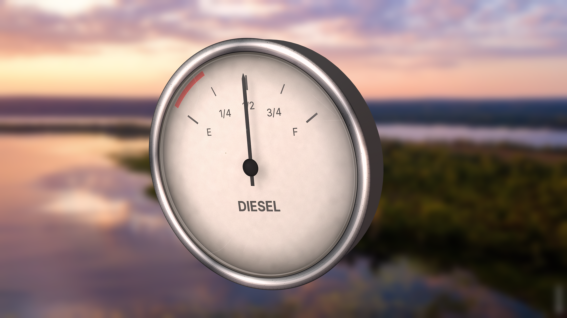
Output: **0.5**
